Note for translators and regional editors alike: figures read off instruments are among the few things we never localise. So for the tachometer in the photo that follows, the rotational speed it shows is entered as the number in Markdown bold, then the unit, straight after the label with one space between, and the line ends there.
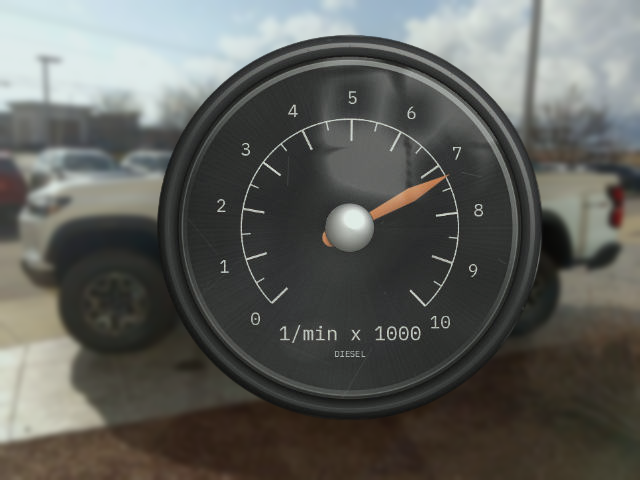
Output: **7250** rpm
